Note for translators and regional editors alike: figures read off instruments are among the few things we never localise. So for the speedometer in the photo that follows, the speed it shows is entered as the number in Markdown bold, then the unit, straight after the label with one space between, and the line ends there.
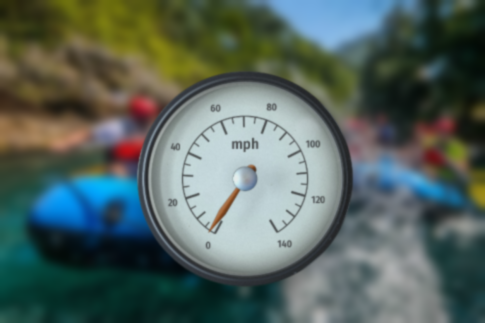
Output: **2.5** mph
